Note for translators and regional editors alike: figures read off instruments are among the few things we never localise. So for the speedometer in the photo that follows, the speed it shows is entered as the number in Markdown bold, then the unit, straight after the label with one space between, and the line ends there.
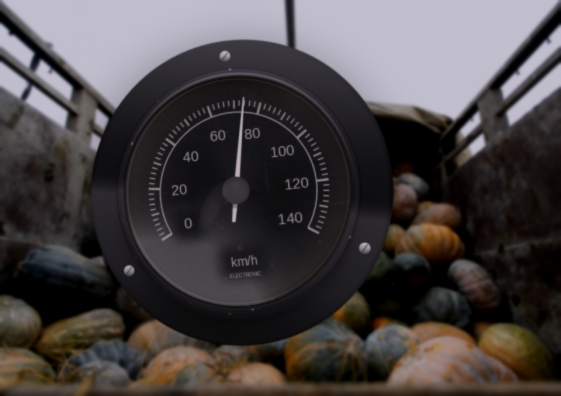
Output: **74** km/h
